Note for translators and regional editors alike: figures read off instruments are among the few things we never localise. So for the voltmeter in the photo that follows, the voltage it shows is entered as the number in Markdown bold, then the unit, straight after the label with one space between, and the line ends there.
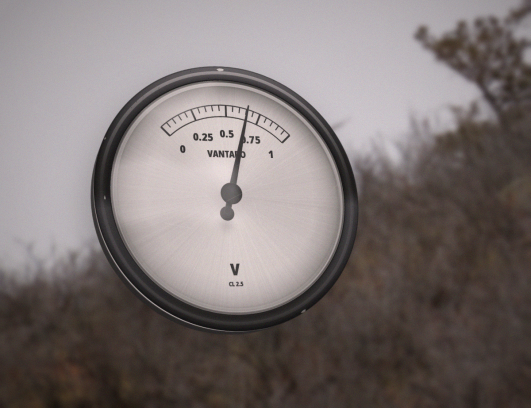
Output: **0.65** V
